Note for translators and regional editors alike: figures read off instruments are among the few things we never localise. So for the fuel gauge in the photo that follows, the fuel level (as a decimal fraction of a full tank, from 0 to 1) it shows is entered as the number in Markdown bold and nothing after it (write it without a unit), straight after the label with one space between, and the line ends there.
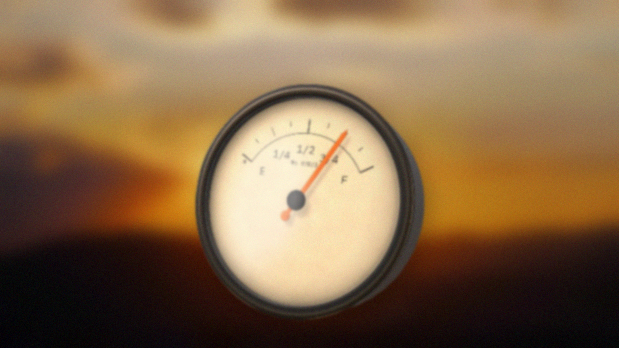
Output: **0.75**
